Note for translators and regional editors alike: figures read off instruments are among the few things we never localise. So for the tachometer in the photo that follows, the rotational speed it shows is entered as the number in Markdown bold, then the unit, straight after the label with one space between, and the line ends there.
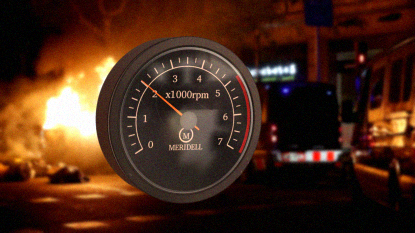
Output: **2000** rpm
